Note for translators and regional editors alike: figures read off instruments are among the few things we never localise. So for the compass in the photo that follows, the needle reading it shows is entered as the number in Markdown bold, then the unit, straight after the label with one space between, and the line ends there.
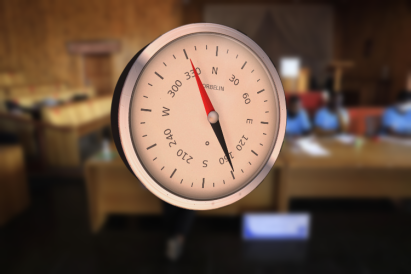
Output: **330** °
